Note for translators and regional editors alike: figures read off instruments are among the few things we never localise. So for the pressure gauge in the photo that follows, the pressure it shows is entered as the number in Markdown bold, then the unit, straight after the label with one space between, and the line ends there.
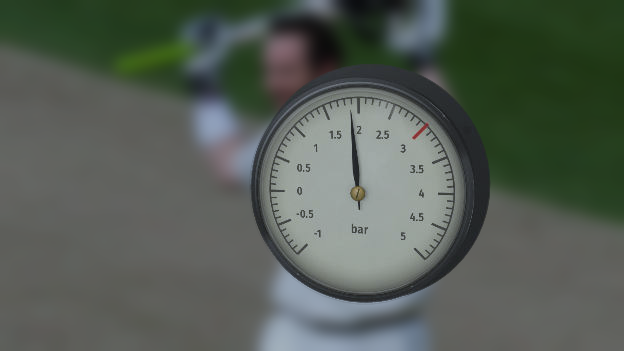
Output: **1.9** bar
